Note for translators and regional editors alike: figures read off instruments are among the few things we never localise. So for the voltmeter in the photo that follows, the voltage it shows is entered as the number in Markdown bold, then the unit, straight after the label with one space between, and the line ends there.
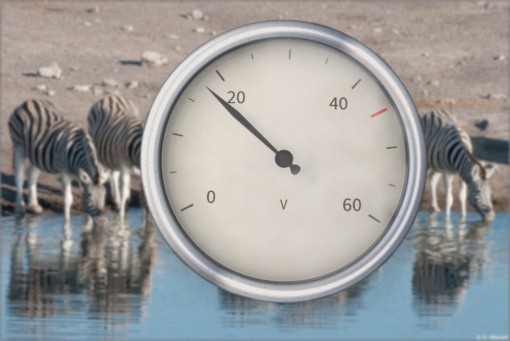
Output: **17.5** V
